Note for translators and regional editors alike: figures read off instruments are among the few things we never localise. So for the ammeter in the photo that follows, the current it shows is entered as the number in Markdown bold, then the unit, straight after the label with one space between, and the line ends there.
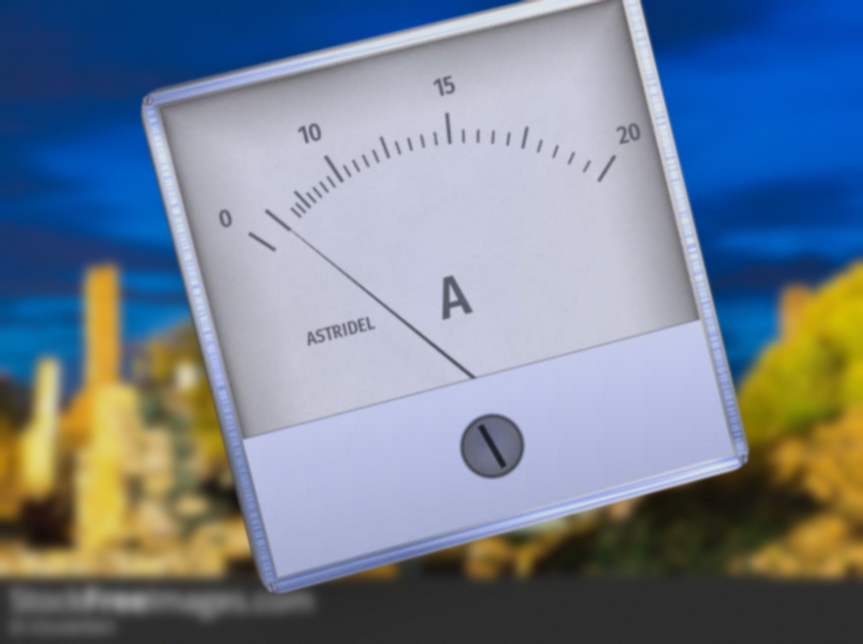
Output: **5** A
